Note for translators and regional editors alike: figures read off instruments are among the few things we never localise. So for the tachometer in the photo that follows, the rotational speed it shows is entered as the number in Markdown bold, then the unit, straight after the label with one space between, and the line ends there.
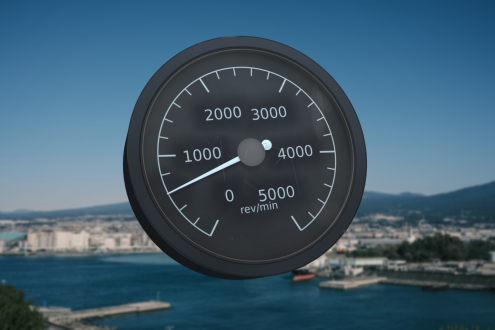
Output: **600** rpm
